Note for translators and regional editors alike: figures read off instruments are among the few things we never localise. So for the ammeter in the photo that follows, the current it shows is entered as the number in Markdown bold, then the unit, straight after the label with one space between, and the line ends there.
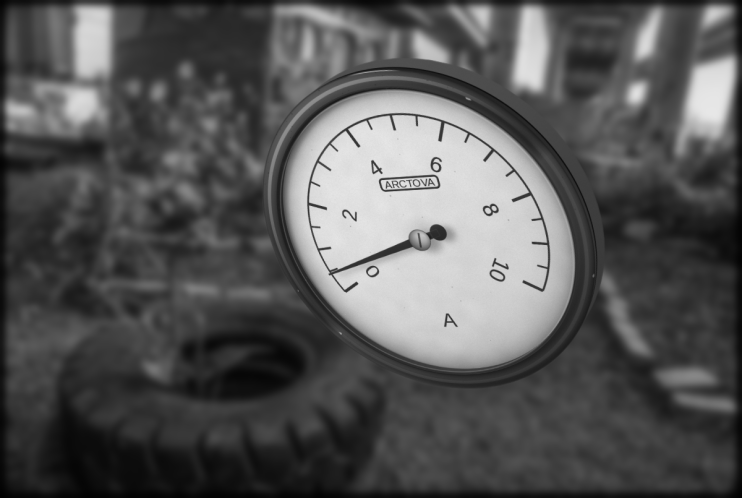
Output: **0.5** A
